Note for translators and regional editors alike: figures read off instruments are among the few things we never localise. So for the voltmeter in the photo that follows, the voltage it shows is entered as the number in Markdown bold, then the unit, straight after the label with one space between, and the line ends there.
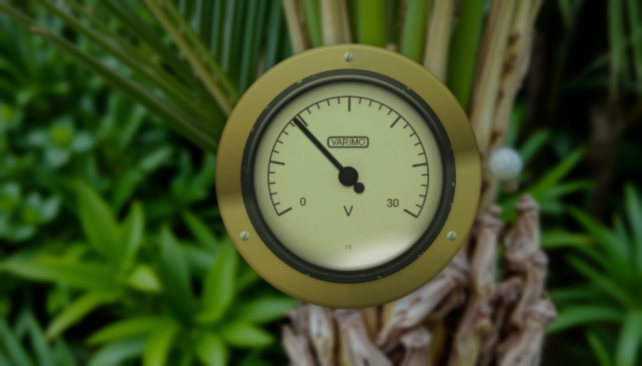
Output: **9.5** V
